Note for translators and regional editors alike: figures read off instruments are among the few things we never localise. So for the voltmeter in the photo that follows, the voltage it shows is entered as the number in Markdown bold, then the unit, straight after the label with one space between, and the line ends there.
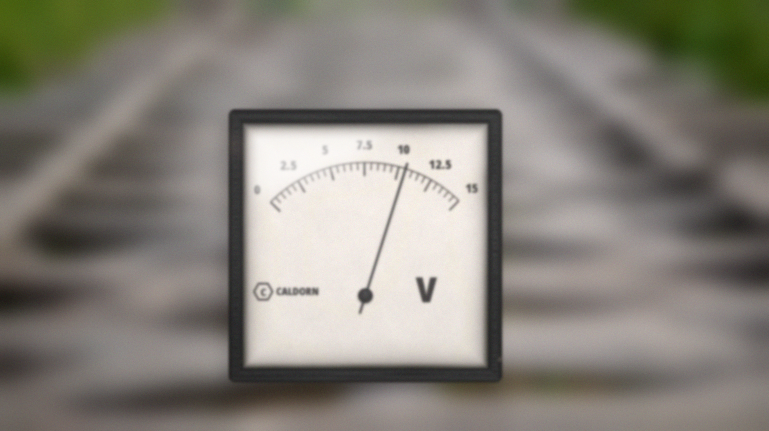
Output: **10.5** V
